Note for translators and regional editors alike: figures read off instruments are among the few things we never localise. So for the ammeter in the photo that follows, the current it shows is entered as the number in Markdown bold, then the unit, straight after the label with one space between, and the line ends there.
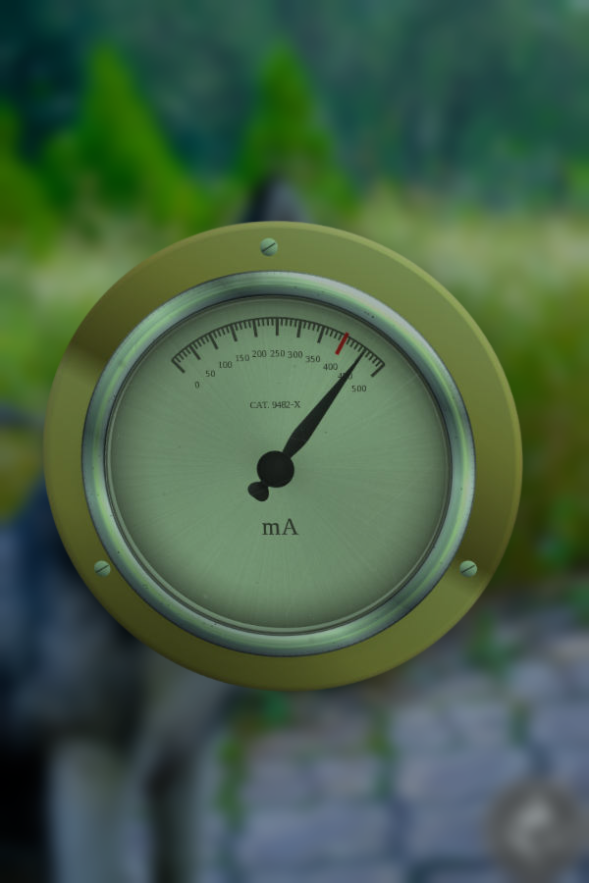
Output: **450** mA
